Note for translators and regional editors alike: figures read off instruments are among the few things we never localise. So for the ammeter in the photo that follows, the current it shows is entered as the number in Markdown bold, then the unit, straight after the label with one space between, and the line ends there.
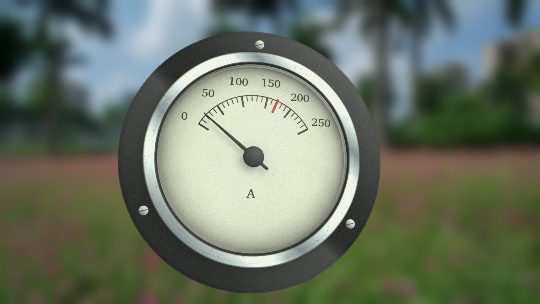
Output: **20** A
